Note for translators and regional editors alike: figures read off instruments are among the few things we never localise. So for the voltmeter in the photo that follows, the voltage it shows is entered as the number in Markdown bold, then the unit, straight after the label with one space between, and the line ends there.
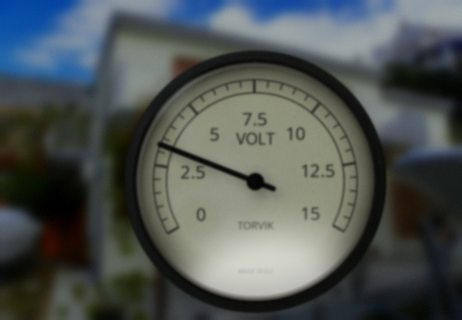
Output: **3.25** V
